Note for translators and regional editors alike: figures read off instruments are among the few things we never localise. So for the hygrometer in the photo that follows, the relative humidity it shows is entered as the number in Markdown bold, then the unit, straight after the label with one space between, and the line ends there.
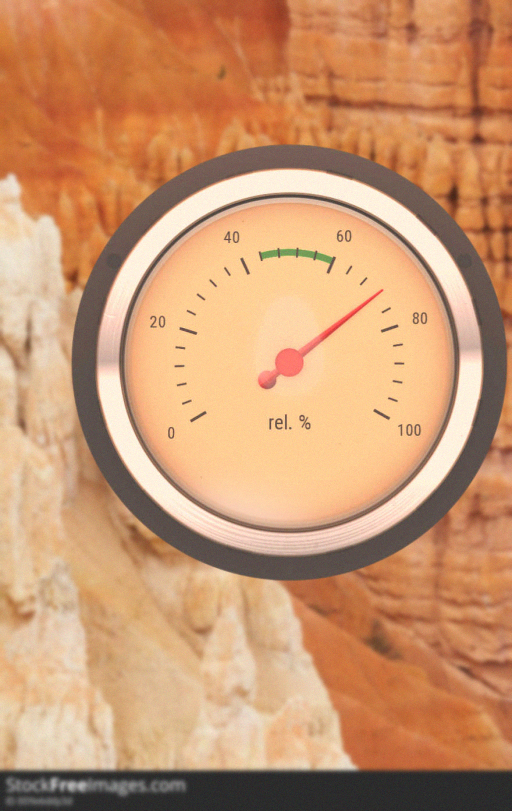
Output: **72** %
